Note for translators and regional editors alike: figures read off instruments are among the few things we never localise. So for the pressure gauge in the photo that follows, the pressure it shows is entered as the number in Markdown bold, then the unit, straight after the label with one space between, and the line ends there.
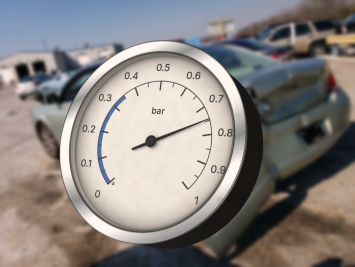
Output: **0.75** bar
